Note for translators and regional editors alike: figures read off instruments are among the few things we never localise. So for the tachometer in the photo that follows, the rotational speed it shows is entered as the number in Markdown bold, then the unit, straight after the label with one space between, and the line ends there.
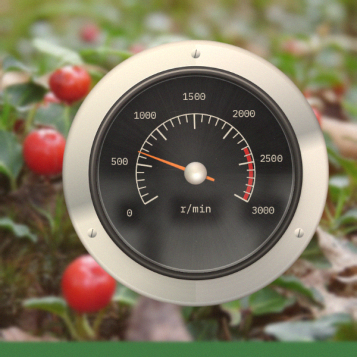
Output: **650** rpm
